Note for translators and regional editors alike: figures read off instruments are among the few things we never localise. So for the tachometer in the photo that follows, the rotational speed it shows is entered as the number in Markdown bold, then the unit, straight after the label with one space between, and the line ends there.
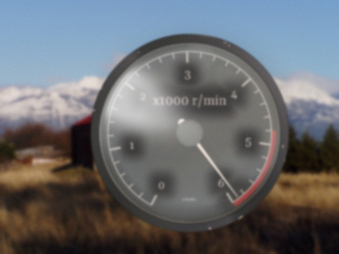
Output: **5900** rpm
